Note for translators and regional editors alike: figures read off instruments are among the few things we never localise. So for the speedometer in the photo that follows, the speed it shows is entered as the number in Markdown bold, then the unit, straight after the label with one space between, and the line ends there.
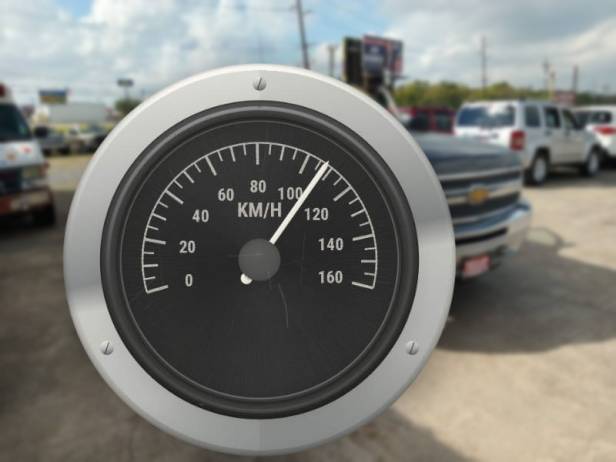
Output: **107.5** km/h
